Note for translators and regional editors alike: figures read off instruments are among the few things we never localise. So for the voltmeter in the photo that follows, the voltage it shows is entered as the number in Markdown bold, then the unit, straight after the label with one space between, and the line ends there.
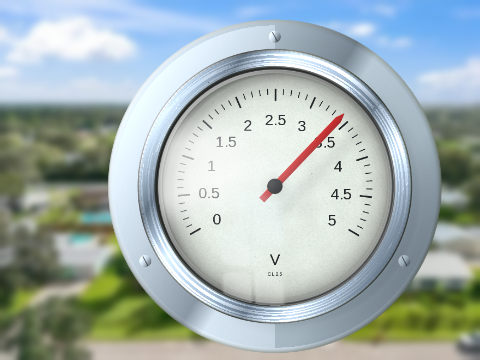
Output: **3.4** V
